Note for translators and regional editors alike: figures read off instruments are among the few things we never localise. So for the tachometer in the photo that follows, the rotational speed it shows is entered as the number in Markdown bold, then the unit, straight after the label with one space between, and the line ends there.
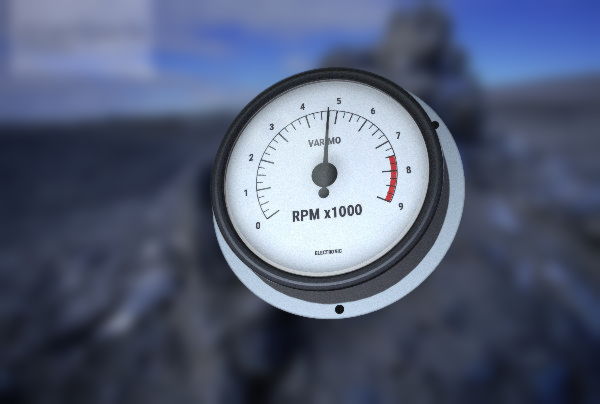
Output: **4750** rpm
